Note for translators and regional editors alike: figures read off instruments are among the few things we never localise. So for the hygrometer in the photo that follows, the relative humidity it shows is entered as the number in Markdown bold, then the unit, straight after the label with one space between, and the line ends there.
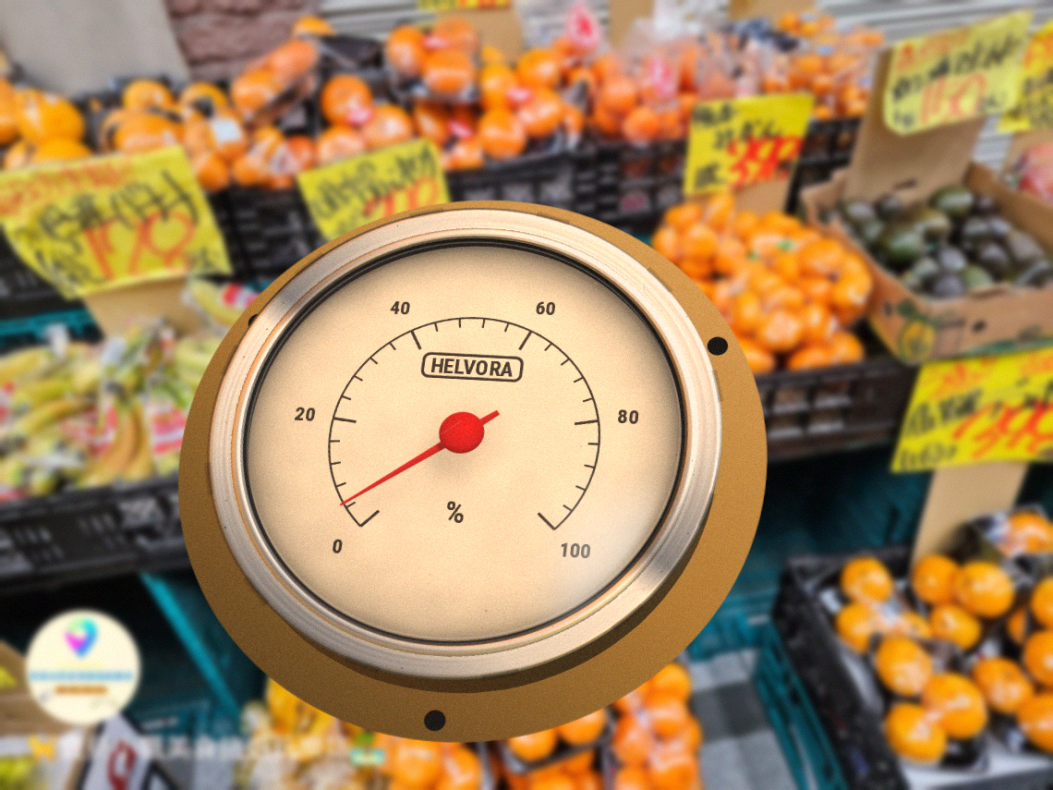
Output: **4** %
